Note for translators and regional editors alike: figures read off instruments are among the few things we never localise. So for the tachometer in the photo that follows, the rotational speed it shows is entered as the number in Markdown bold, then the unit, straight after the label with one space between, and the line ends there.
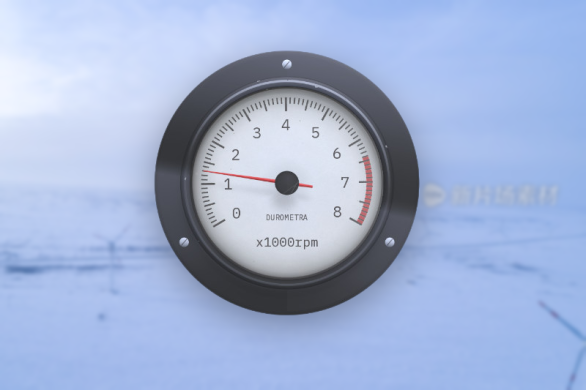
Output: **1300** rpm
